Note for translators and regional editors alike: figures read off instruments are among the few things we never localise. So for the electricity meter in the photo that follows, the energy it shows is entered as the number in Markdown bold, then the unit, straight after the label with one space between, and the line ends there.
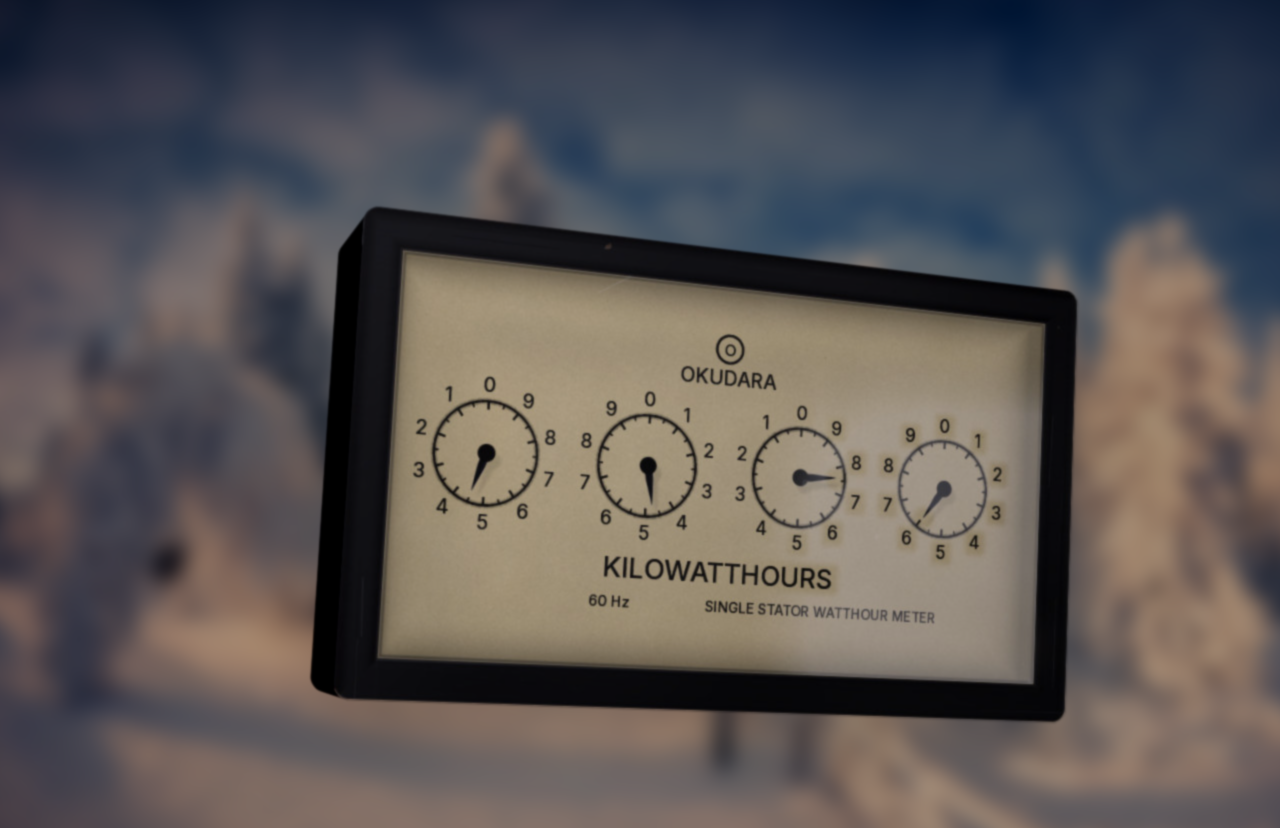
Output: **4476** kWh
